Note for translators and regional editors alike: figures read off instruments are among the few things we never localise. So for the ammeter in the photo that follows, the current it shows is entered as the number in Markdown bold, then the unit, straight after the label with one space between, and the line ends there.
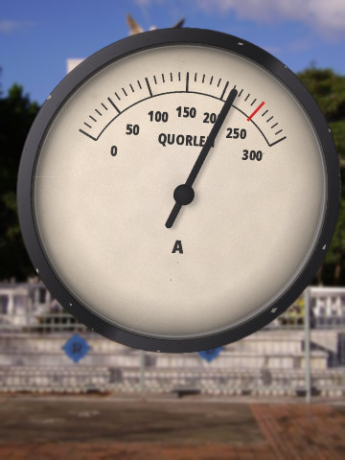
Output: **210** A
